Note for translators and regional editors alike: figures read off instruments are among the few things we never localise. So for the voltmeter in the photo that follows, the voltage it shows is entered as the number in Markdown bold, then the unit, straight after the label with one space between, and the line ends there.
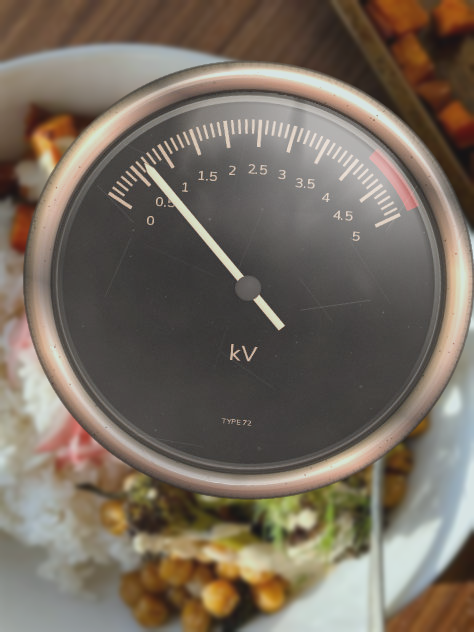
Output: **0.7** kV
